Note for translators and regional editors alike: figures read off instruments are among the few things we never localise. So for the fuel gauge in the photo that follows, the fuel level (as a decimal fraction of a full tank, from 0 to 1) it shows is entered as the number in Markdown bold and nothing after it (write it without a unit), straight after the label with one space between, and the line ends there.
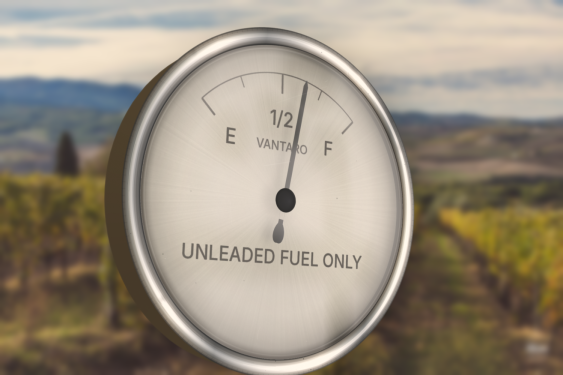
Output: **0.625**
